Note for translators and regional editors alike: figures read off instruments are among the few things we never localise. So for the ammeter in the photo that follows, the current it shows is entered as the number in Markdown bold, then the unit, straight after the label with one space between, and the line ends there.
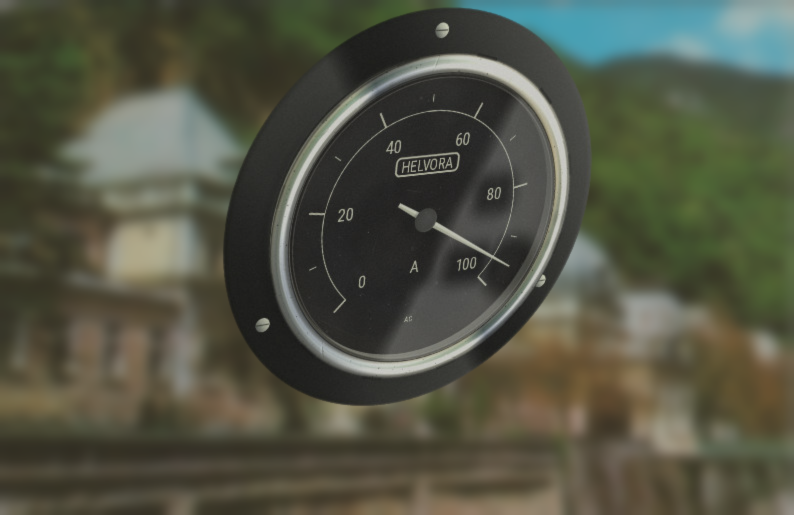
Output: **95** A
